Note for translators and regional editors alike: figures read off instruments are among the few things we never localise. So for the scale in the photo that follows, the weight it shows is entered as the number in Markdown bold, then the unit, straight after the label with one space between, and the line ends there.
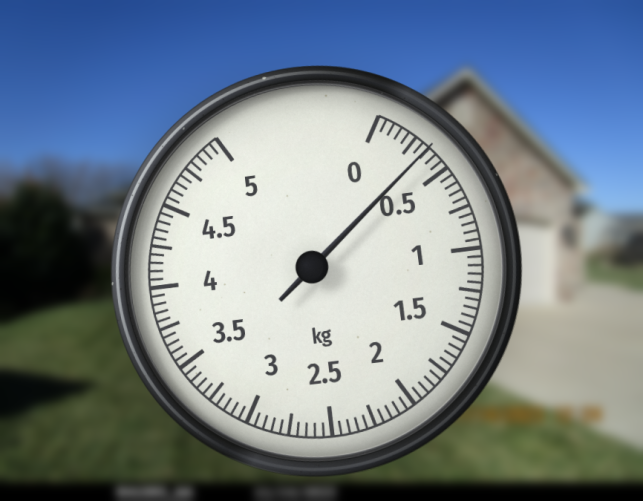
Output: **0.35** kg
